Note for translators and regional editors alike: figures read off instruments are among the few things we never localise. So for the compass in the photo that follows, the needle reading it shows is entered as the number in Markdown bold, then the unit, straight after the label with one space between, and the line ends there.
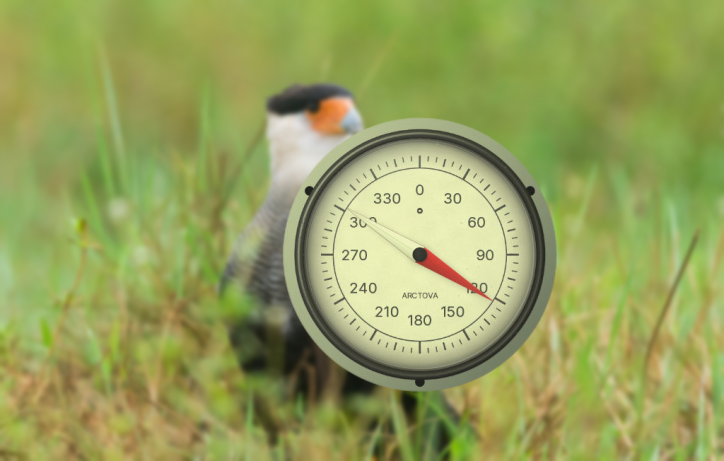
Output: **122.5** °
